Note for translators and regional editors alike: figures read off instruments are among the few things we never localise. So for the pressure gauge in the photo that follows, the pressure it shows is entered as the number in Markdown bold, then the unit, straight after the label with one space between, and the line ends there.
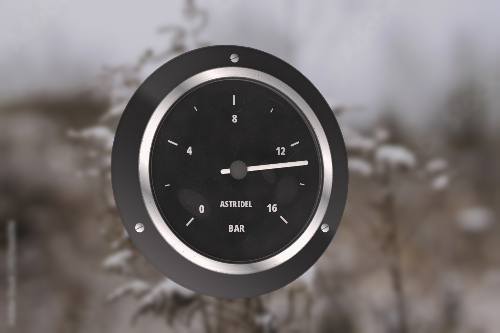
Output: **13** bar
